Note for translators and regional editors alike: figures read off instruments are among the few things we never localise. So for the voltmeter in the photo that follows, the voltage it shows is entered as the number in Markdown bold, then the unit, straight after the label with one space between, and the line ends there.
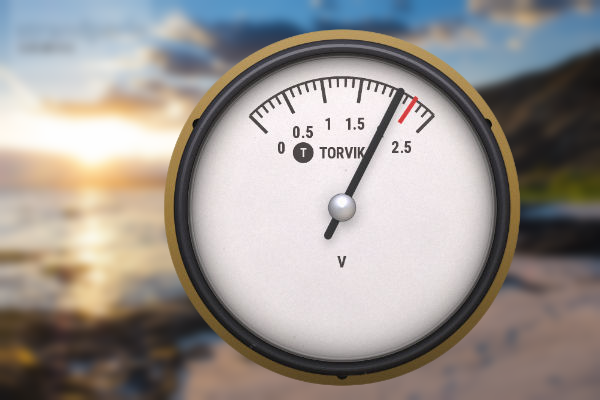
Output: **2** V
